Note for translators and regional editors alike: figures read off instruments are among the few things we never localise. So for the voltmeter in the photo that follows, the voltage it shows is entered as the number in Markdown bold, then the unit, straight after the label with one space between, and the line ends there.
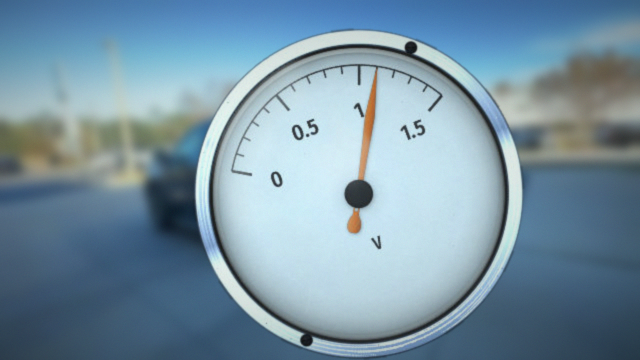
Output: **1.1** V
